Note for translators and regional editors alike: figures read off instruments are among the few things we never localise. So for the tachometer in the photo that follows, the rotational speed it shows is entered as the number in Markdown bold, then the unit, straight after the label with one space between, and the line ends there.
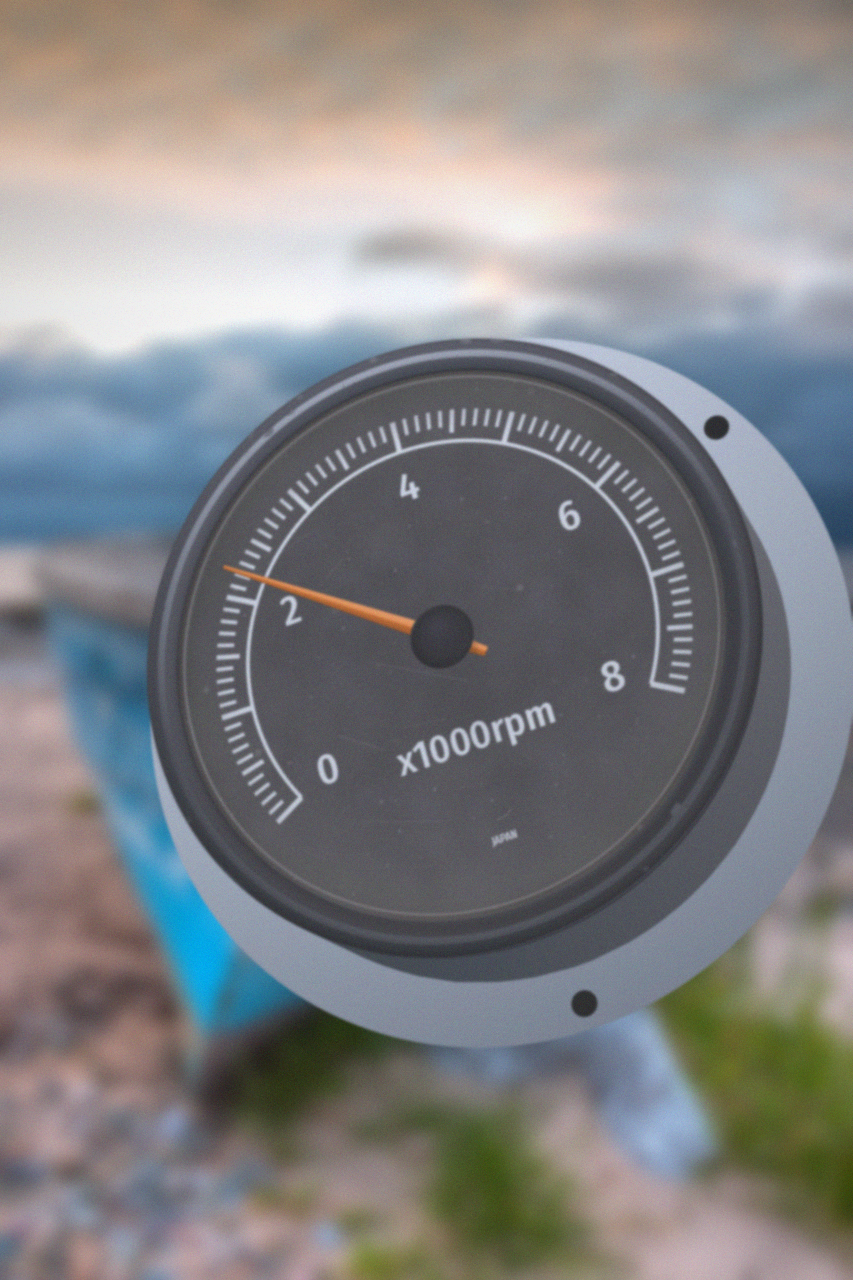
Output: **2200** rpm
